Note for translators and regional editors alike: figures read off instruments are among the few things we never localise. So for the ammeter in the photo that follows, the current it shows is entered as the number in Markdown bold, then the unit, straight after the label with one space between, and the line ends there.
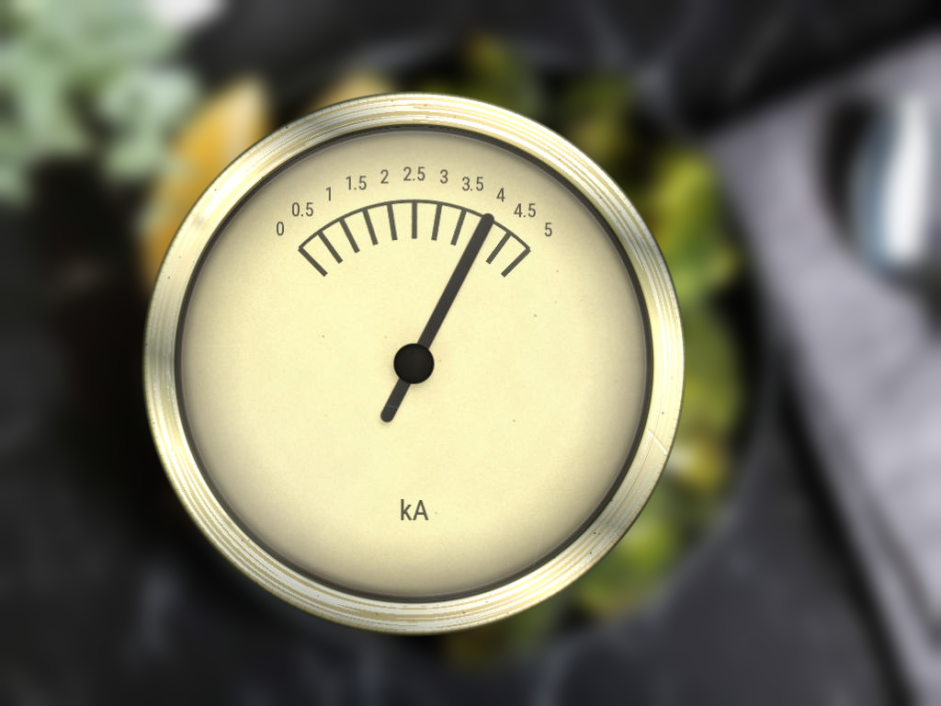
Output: **4** kA
